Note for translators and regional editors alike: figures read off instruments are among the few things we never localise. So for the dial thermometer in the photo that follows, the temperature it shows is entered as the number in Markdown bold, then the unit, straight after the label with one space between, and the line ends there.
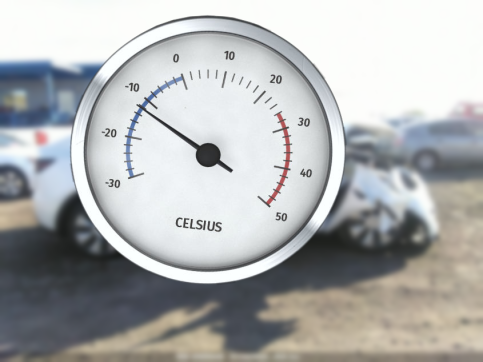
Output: **-12** °C
